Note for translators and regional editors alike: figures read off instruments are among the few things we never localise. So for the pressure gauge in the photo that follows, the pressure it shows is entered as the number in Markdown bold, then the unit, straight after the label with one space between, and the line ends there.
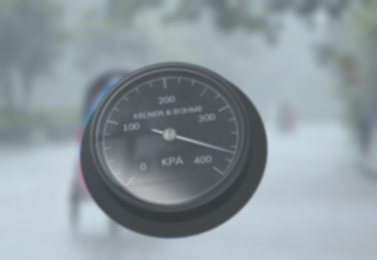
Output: **370** kPa
